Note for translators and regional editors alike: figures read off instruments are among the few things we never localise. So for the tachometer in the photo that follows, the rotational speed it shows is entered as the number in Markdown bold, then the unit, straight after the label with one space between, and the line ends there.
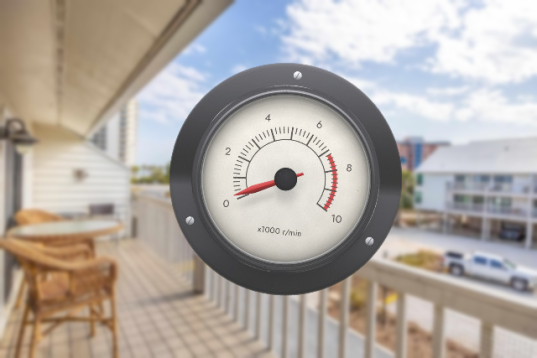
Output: **200** rpm
